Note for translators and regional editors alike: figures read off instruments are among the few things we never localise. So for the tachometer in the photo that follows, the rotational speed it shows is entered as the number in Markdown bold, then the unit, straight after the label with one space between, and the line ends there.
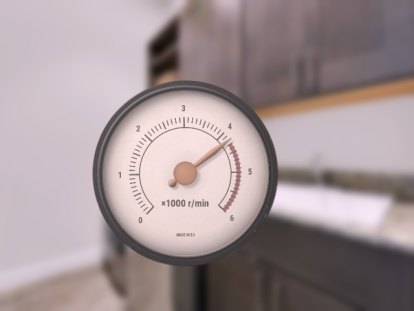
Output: **4200** rpm
